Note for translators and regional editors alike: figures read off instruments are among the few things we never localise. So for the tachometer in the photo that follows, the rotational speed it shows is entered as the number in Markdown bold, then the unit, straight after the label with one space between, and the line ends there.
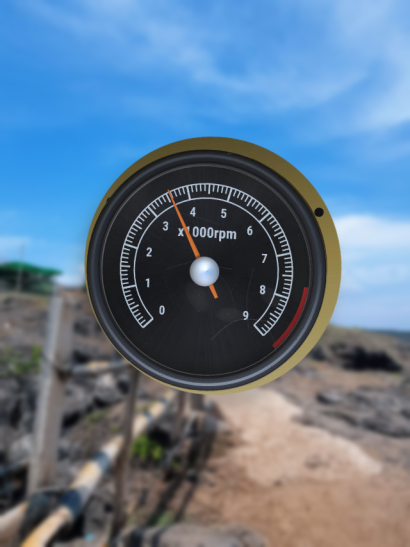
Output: **3600** rpm
